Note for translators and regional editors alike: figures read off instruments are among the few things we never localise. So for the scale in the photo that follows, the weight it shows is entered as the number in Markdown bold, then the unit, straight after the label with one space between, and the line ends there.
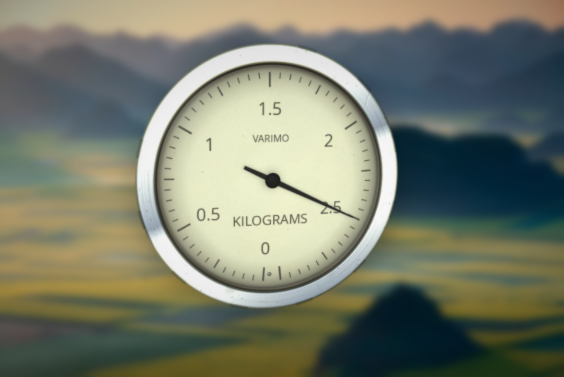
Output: **2.5** kg
